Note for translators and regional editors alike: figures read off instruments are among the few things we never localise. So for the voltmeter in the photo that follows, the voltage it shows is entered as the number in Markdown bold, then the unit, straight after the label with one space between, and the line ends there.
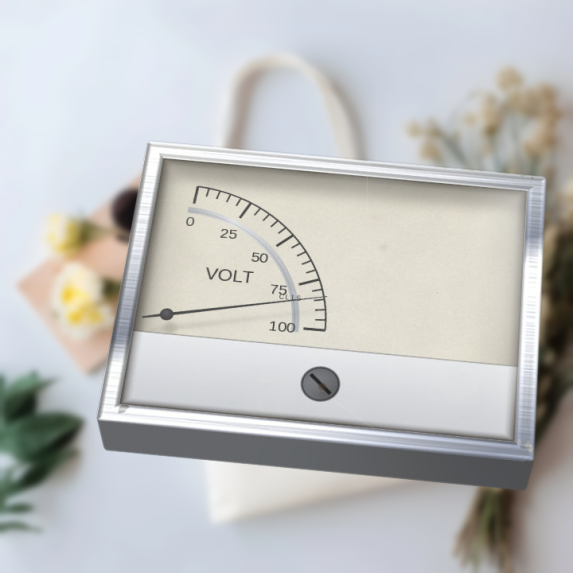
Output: **85** V
